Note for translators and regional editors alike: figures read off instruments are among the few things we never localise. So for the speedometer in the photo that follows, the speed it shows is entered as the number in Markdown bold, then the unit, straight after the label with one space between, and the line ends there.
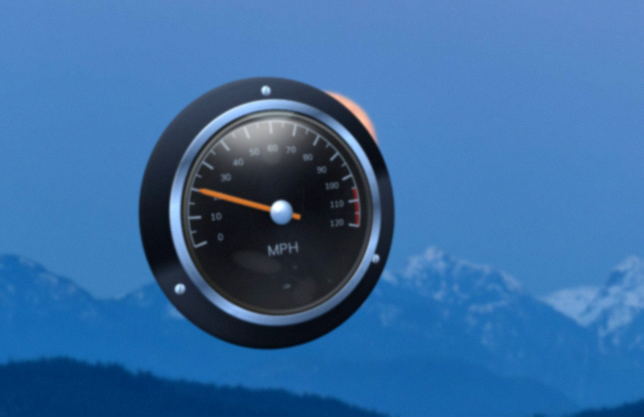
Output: **20** mph
